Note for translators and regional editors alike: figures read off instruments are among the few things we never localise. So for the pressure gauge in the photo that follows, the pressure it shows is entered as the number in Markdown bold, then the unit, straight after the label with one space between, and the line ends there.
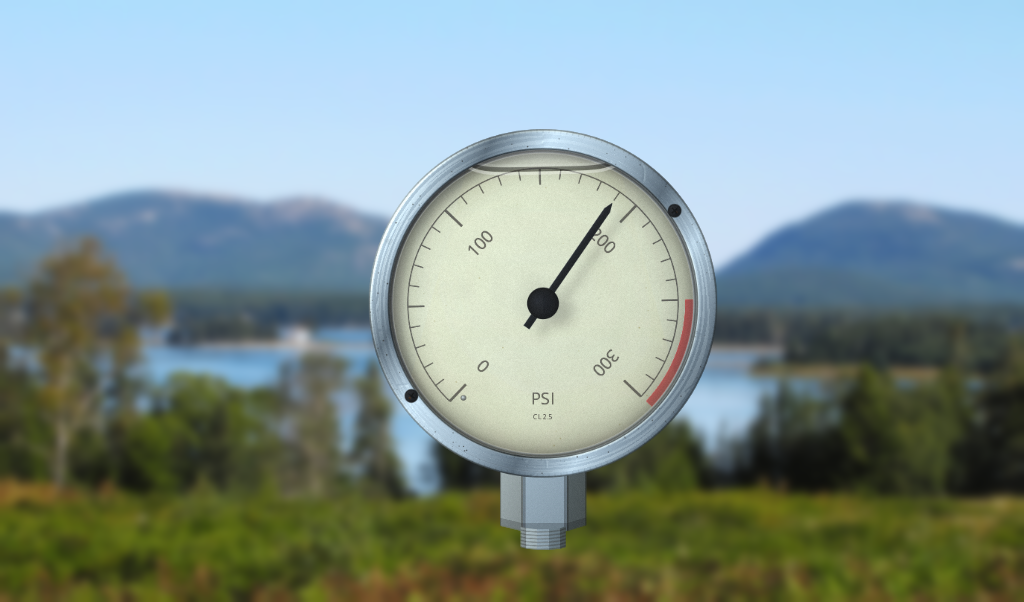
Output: **190** psi
